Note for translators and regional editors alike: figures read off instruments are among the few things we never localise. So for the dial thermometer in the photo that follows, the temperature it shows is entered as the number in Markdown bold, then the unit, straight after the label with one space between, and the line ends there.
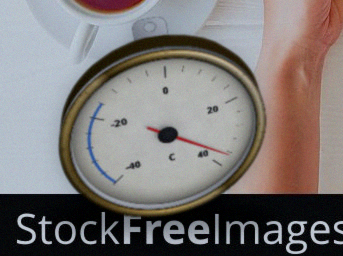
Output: **36** °C
